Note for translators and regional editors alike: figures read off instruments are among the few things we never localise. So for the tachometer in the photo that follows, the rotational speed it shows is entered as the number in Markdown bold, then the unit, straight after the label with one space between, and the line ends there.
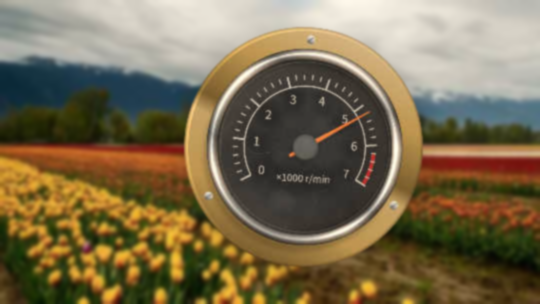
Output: **5200** rpm
